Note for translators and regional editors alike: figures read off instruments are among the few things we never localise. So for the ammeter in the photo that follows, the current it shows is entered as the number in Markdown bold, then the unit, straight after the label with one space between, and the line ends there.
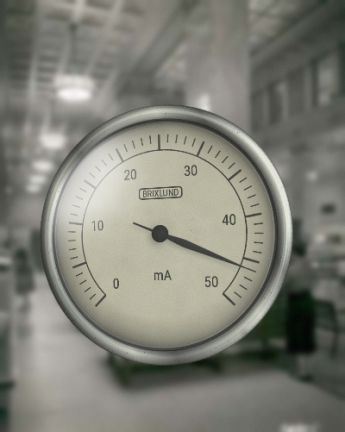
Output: **46** mA
